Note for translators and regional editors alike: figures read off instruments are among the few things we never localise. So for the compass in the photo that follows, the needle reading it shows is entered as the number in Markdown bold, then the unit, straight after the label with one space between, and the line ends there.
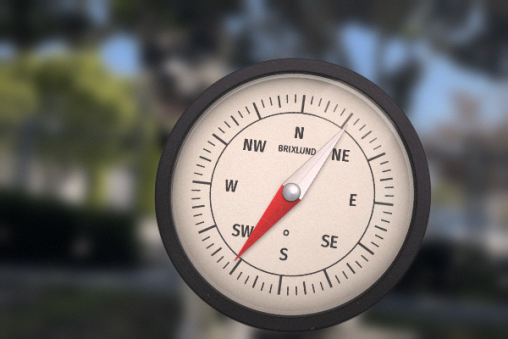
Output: **212.5** °
